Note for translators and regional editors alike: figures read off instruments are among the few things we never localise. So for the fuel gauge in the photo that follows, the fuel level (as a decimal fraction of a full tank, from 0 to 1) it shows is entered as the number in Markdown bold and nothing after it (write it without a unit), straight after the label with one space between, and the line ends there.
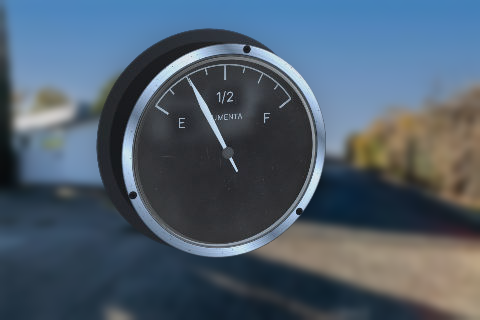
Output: **0.25**
